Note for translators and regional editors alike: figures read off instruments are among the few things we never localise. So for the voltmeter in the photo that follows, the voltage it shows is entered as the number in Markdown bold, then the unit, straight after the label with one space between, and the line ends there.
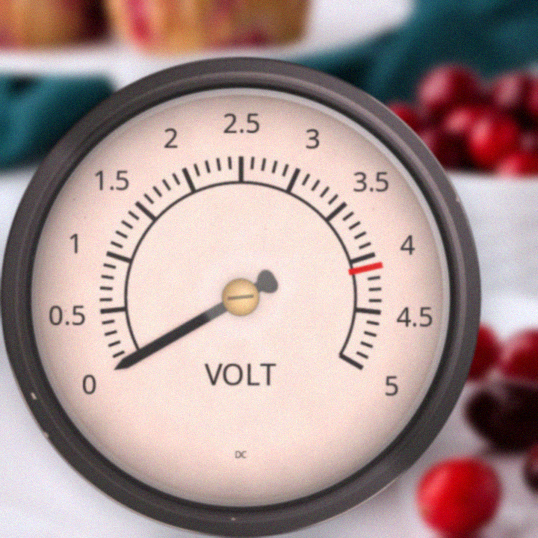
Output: **0** V
